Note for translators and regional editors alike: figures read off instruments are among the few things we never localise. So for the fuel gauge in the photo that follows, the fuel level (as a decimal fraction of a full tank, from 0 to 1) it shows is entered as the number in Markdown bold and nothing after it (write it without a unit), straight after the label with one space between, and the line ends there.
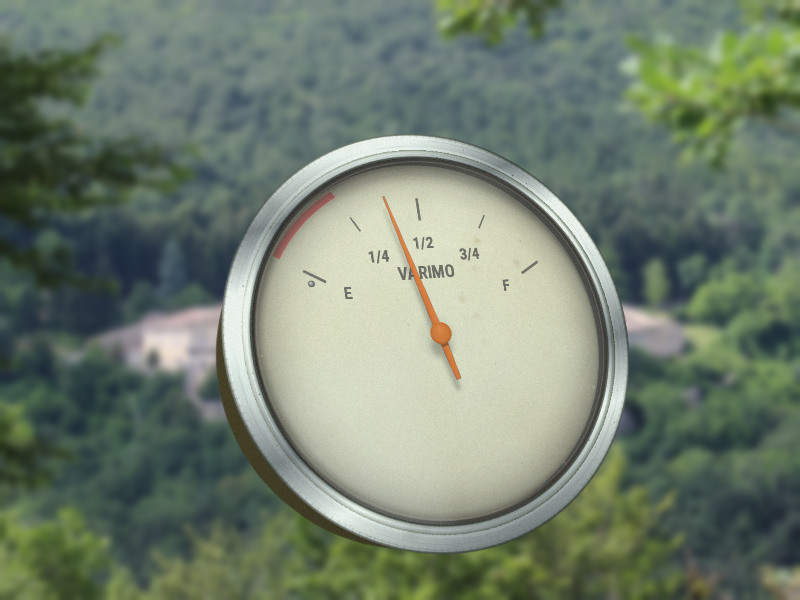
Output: **0.375**
